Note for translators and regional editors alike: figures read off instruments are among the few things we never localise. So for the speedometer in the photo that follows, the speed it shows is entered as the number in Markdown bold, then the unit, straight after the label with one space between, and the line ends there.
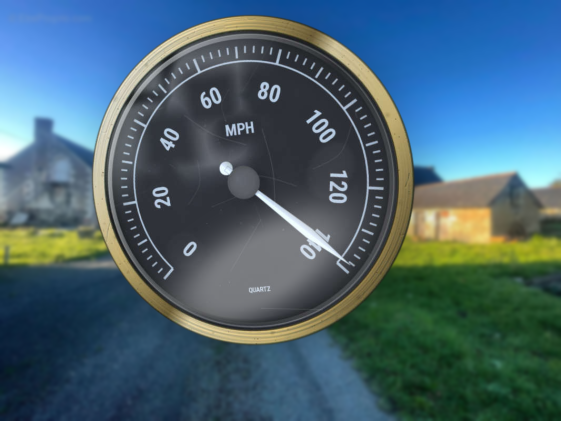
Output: **138** mph
